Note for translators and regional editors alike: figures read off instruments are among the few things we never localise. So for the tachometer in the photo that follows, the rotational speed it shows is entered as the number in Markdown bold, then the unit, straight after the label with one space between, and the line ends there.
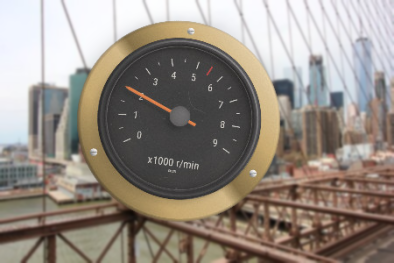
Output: **2000** rpm
